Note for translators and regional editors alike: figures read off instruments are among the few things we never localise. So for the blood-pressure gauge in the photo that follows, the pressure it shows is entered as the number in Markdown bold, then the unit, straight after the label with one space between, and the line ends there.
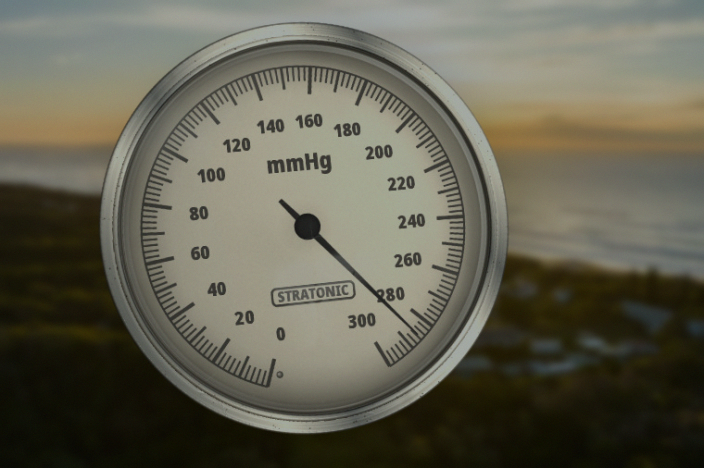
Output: **286** mmHg
